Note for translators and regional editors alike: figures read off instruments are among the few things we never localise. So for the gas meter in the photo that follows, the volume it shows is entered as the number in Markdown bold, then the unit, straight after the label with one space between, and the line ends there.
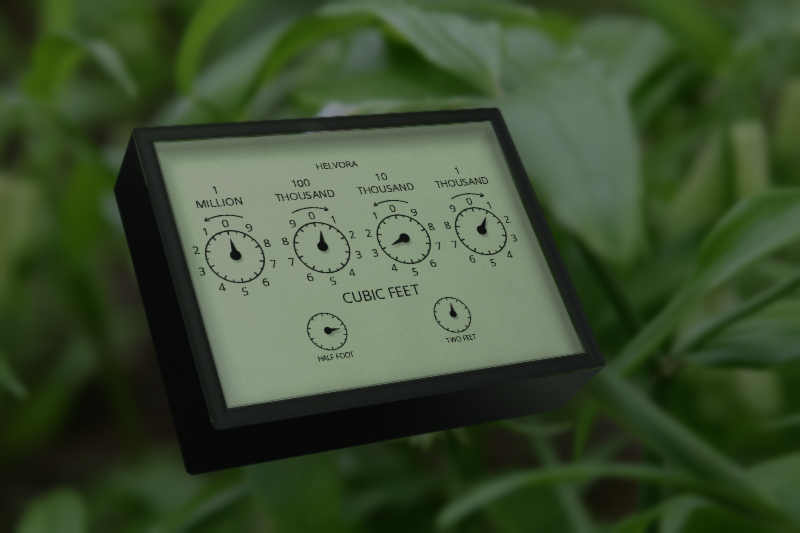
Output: **3100** ft³
